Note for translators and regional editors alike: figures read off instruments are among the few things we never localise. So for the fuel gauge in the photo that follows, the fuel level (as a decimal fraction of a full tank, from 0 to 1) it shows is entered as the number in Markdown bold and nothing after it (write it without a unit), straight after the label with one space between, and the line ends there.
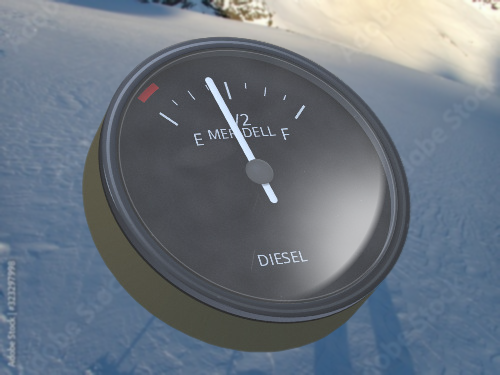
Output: **0.375**
